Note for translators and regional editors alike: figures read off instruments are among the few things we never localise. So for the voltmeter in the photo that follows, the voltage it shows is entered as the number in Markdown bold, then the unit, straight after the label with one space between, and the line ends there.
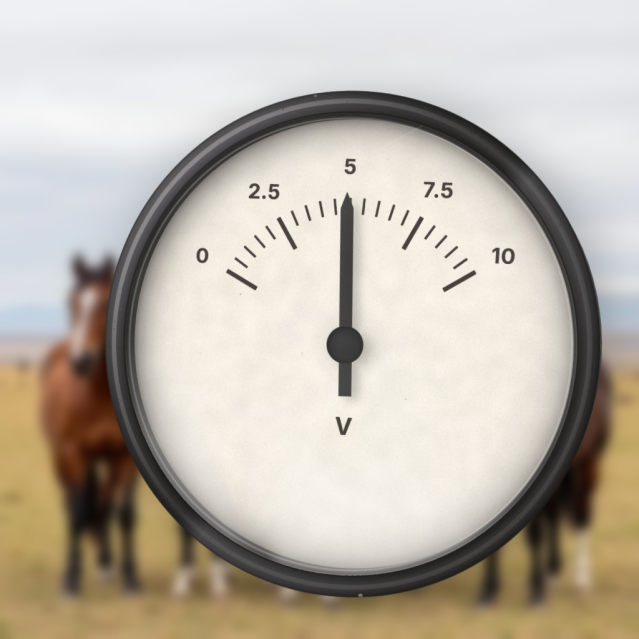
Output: **5** V
